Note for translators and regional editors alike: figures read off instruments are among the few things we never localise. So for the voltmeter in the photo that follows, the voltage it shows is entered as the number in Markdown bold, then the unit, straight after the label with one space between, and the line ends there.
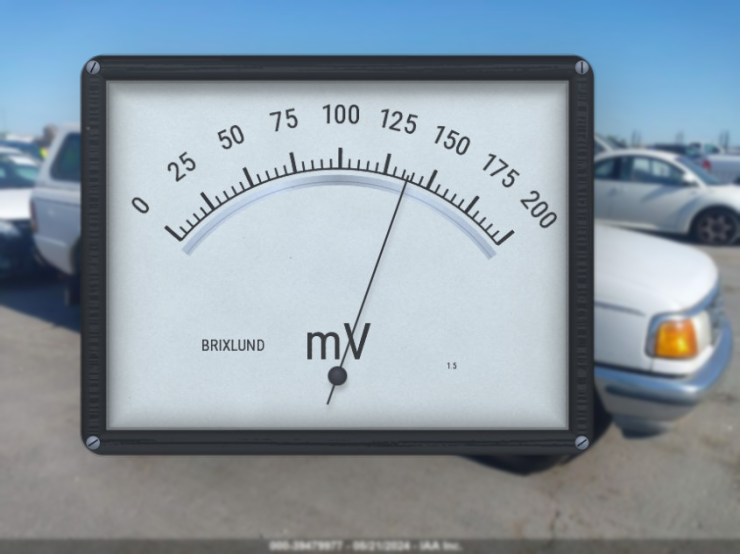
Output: **137.5** mV
